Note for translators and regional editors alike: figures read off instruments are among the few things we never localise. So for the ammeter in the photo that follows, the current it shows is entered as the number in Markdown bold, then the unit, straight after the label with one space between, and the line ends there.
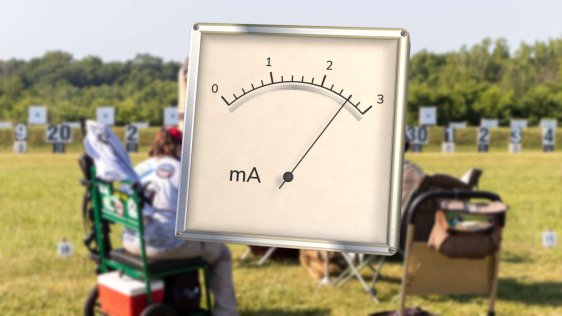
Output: **2.6** mA
